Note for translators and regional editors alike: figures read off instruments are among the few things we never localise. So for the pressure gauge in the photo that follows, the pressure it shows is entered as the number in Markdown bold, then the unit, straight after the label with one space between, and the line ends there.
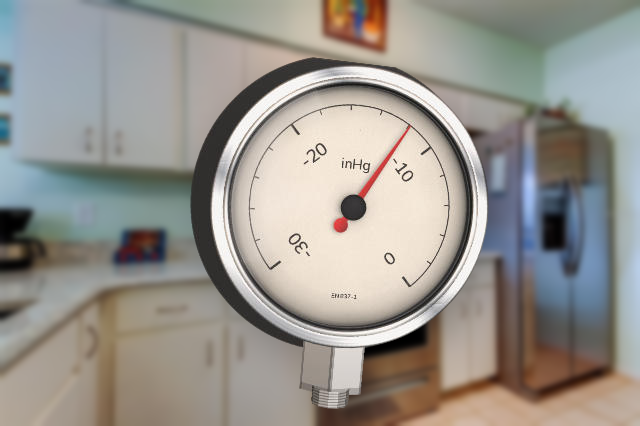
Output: **-12** inHg
